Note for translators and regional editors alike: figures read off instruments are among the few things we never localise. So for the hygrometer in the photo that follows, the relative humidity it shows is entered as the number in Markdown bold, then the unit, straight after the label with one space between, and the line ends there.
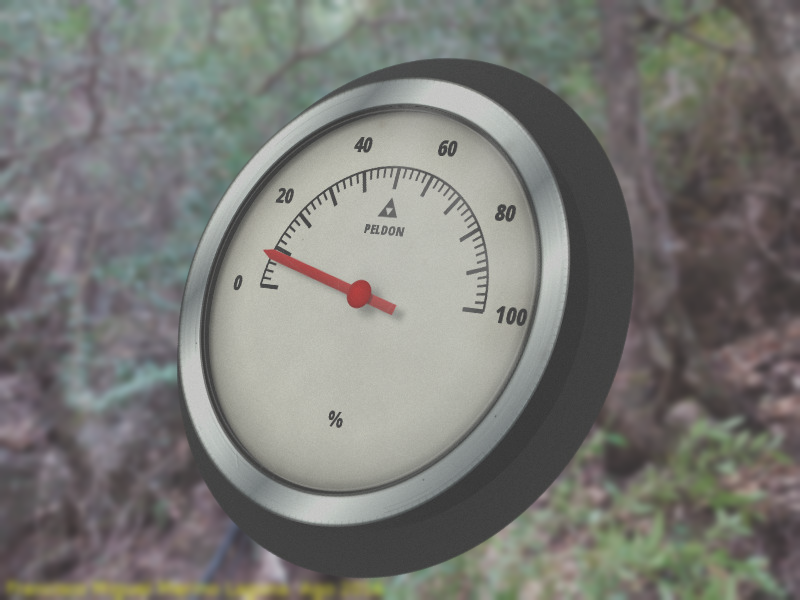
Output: **8** %
